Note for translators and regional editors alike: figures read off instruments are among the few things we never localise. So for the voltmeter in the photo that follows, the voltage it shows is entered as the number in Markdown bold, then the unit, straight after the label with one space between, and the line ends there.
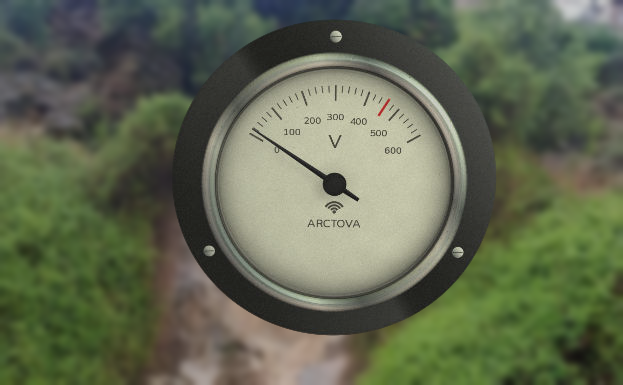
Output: **20** V
